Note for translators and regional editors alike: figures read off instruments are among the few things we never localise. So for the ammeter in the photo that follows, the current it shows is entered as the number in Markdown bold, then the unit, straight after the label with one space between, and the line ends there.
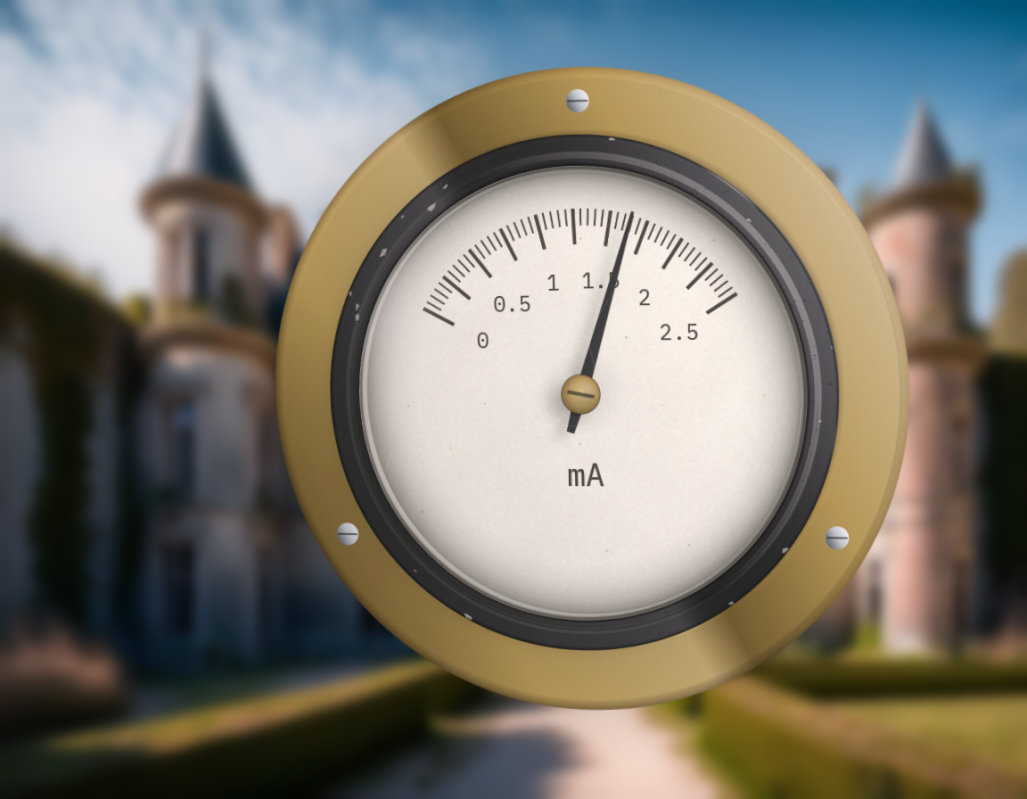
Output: **1.65** mA
